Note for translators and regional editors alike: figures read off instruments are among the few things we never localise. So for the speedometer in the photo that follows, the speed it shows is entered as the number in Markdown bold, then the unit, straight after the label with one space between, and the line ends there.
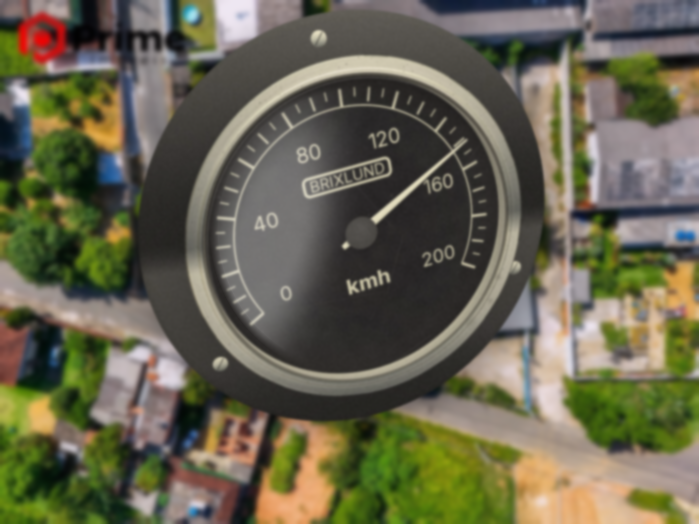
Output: **150** km/h
